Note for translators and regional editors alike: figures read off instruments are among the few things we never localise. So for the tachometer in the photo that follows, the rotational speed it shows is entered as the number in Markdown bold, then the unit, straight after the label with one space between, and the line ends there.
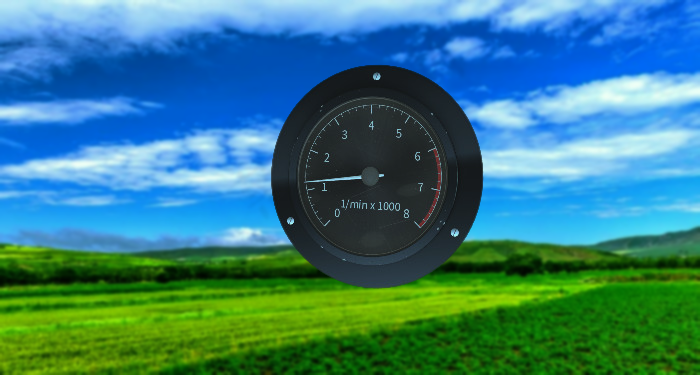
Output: **1200** rpm
